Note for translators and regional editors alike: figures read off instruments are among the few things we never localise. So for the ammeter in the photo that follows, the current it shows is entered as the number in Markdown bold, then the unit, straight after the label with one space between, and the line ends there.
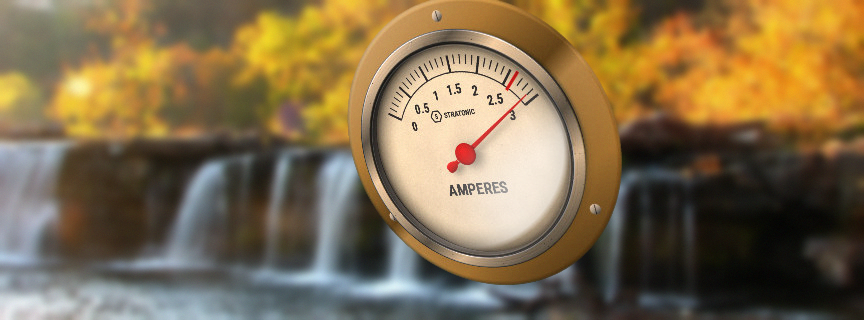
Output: **2.9** A
